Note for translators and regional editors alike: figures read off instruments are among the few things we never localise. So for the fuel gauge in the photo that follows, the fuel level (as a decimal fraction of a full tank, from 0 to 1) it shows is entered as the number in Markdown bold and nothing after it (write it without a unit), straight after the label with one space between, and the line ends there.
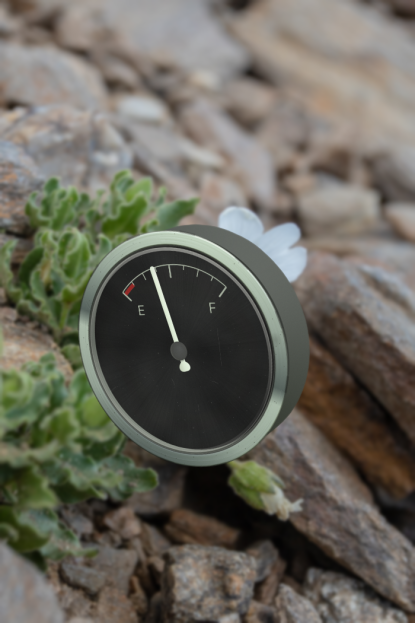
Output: **0.375**
